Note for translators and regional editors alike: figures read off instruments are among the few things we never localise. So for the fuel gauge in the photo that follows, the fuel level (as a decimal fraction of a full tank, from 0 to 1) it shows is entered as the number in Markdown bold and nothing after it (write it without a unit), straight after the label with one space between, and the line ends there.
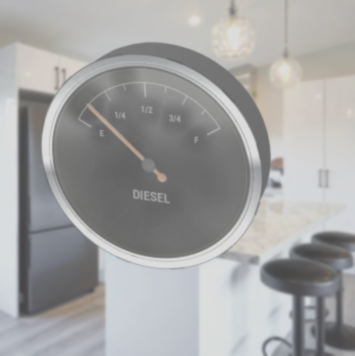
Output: **0.125**
